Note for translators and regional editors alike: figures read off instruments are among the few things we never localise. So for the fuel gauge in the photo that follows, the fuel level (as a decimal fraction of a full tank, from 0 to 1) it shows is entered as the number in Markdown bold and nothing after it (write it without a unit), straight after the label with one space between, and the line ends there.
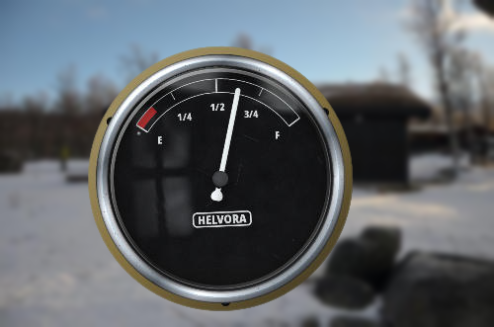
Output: **0.625**
